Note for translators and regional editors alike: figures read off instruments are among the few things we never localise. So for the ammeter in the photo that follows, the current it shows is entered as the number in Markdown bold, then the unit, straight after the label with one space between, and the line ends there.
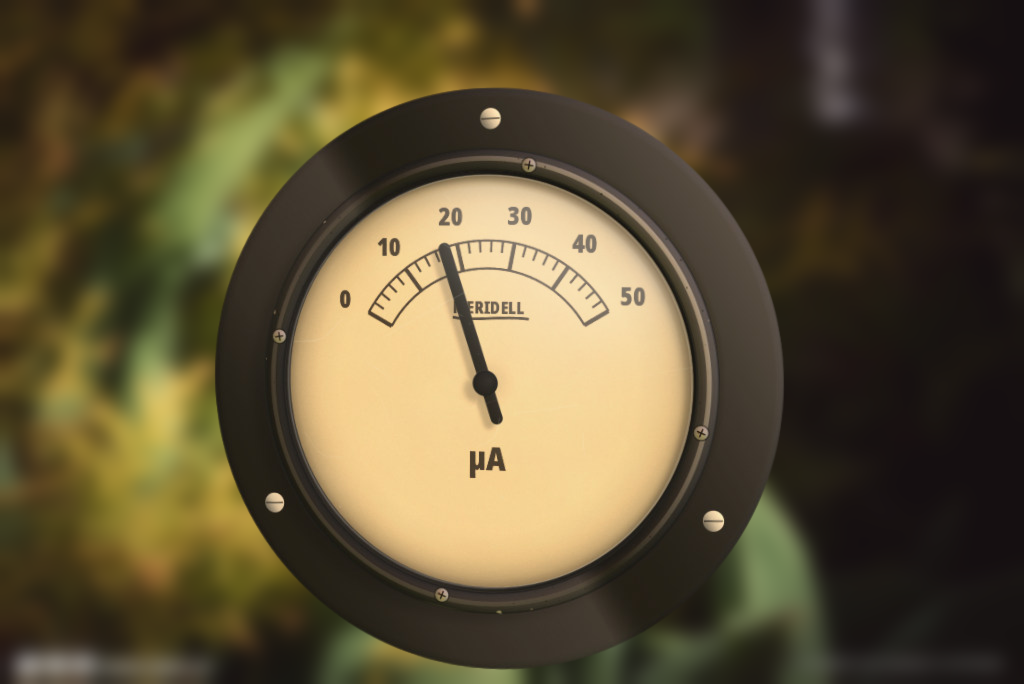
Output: **18** µA
